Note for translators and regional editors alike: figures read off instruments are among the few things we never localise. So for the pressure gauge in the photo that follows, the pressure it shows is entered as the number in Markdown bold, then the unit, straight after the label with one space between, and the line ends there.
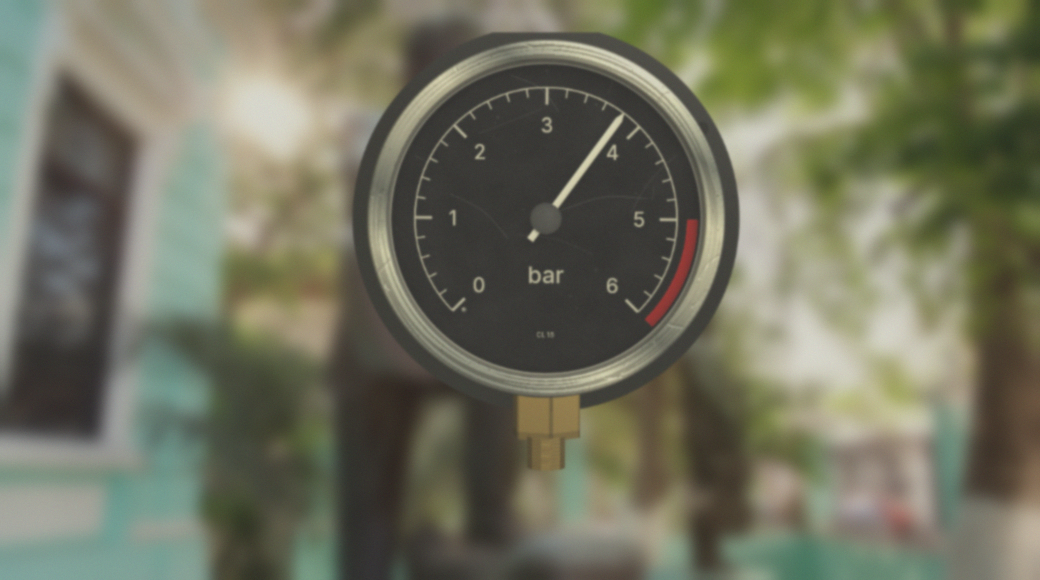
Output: **3.8** bar
